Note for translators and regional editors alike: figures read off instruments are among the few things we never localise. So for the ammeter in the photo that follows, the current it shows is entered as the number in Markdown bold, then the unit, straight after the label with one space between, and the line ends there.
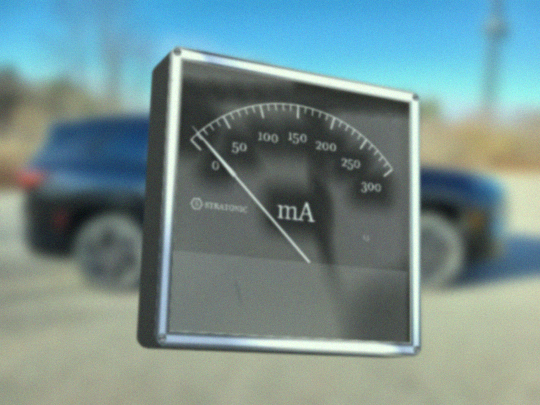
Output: **10** mA
